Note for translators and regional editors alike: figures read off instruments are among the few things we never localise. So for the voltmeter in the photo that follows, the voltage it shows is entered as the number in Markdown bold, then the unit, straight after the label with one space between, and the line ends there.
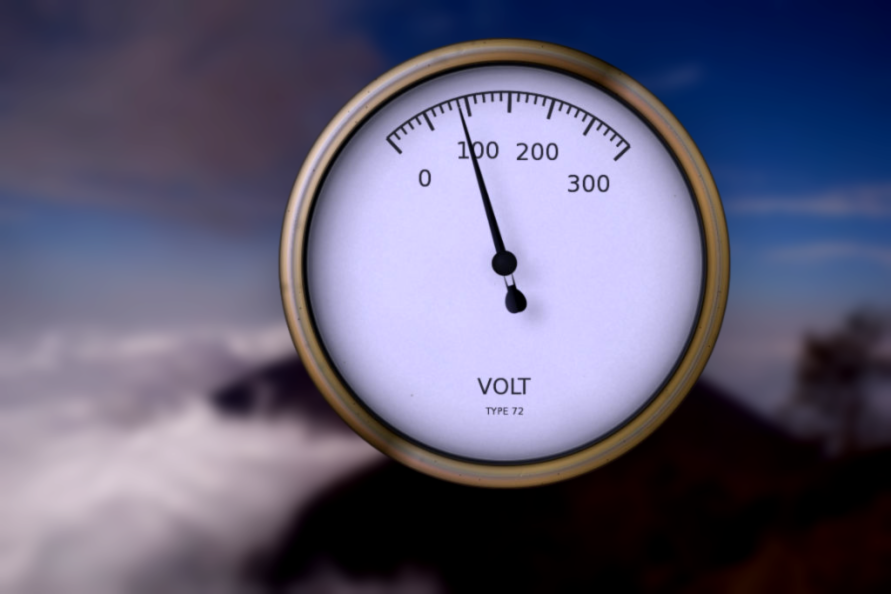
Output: **90** V
